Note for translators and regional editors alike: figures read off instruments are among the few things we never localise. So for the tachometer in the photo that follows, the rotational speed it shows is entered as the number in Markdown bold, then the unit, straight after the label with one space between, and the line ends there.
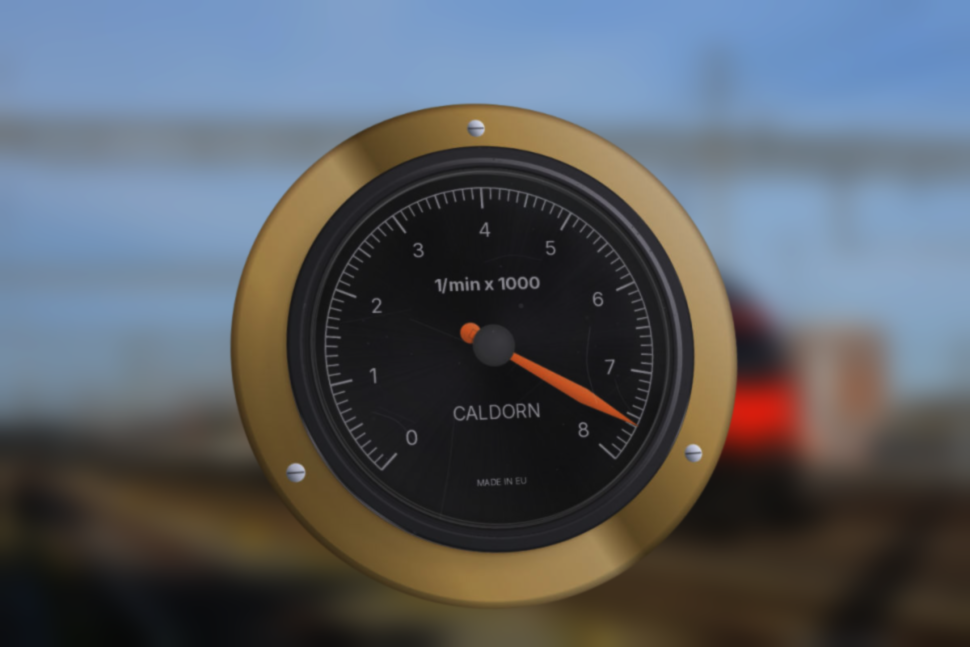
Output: **7600** rpm
